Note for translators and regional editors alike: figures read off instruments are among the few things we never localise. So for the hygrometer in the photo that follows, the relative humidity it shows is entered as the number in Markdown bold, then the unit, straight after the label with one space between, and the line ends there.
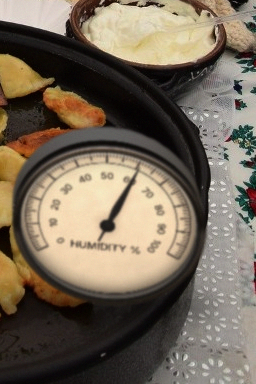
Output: **60** %
